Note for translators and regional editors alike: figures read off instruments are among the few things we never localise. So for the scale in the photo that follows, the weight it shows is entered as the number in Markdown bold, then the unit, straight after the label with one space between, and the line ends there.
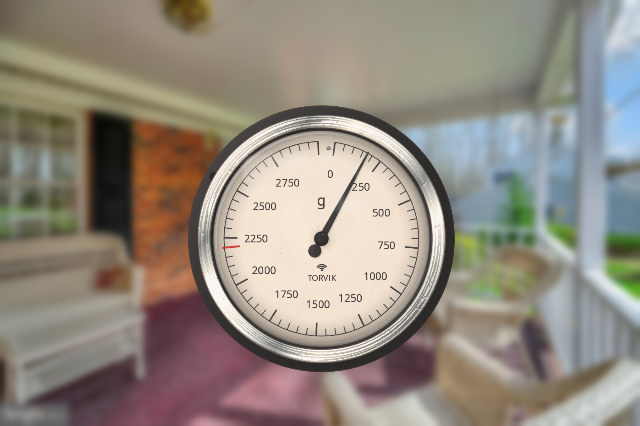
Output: **175** g
